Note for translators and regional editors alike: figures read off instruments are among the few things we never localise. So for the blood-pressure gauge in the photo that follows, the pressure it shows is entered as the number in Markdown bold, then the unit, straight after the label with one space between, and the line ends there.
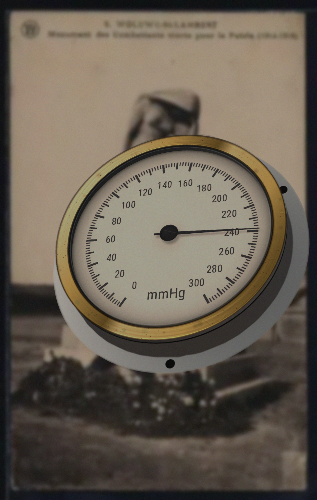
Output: **240** mmHg
